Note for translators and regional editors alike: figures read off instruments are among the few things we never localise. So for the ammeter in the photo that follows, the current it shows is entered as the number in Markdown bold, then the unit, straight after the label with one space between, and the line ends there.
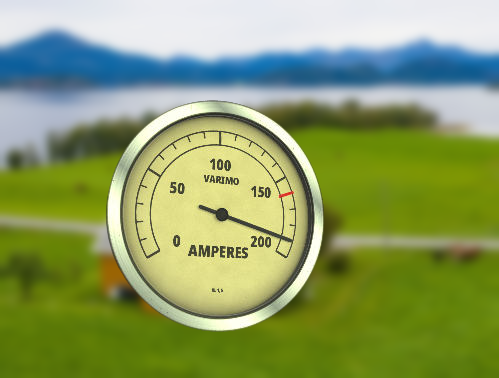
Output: **190** A
